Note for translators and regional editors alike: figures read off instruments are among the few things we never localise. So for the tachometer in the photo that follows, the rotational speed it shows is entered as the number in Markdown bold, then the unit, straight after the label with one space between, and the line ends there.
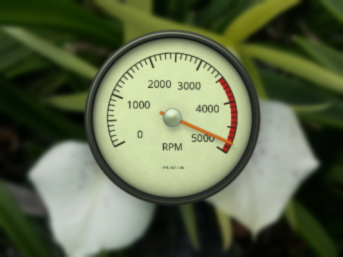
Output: **4800** rpm
